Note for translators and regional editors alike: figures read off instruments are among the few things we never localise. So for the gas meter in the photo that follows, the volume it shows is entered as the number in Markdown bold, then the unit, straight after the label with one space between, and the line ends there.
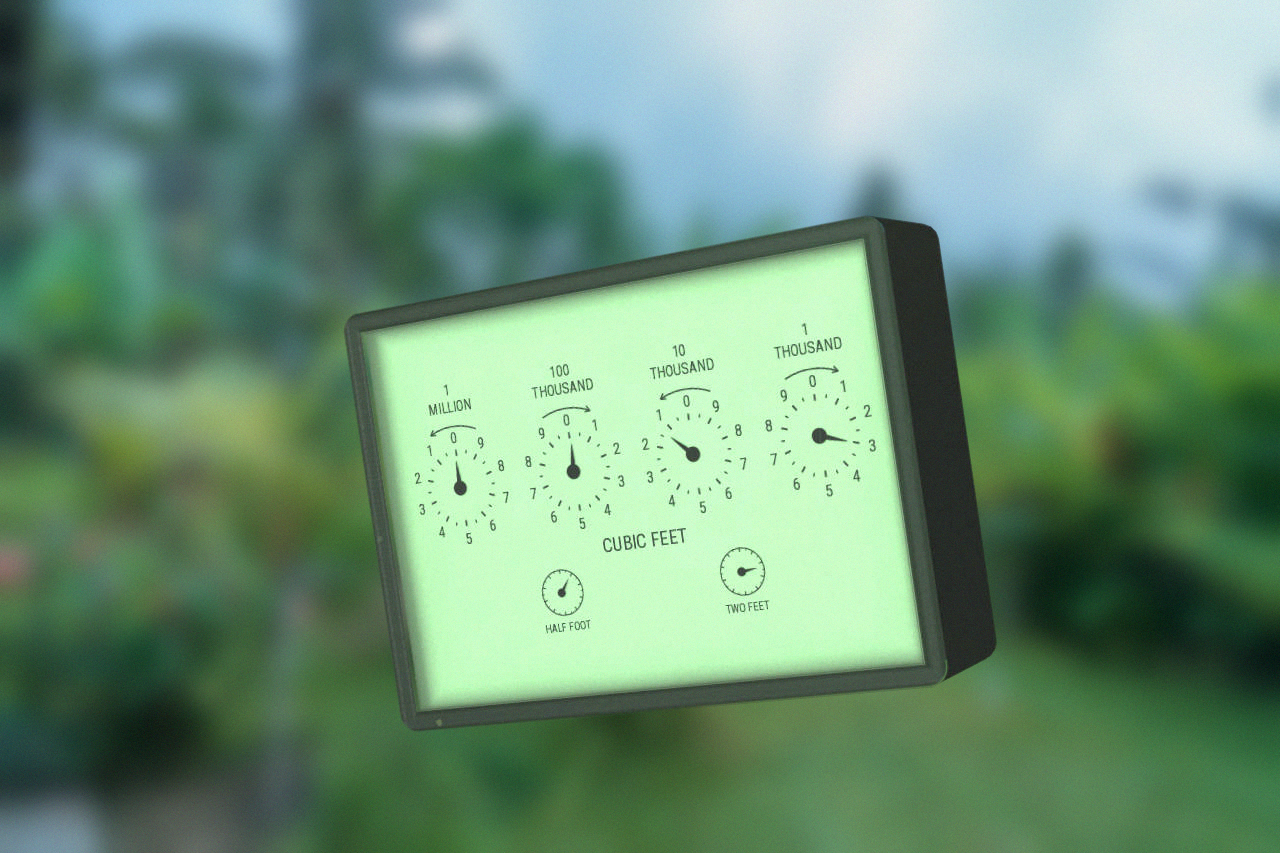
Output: **1300** ft³
